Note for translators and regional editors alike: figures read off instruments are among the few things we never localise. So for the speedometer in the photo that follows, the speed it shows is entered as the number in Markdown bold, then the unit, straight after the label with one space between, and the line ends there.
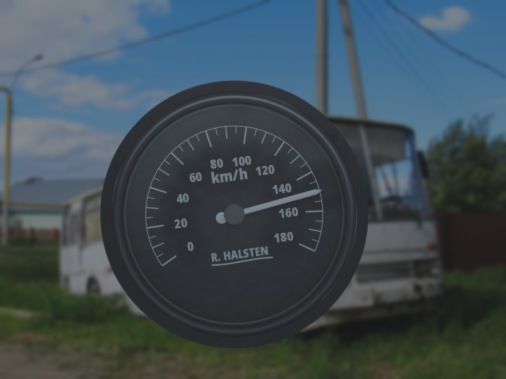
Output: **150** km/h
